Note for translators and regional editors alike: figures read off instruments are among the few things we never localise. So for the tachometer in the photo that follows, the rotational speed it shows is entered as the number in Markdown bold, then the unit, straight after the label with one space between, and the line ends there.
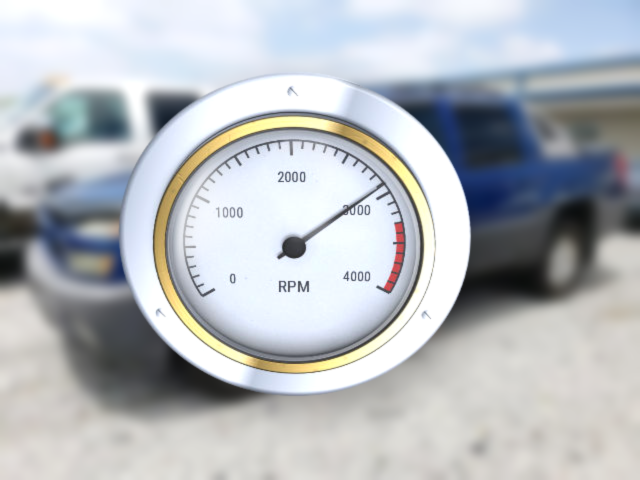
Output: **2900** rpm
